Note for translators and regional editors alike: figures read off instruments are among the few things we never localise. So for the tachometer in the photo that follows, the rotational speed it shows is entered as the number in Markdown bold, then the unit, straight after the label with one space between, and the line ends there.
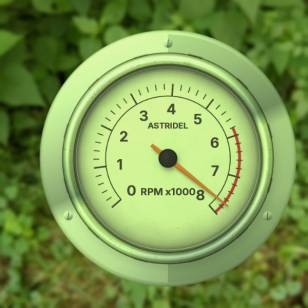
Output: **7700** rpm
